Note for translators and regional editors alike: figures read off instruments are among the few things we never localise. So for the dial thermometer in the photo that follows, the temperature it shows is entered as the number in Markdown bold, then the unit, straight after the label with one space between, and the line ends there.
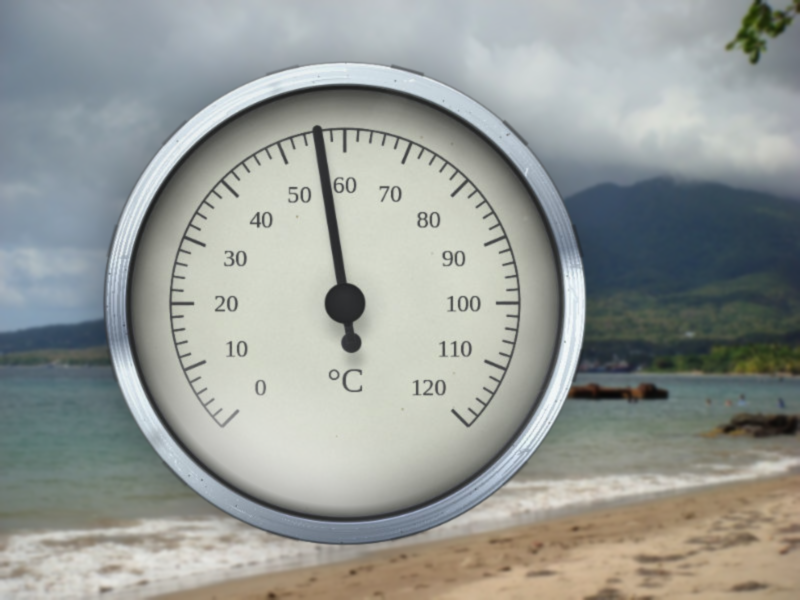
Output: **56** °C
